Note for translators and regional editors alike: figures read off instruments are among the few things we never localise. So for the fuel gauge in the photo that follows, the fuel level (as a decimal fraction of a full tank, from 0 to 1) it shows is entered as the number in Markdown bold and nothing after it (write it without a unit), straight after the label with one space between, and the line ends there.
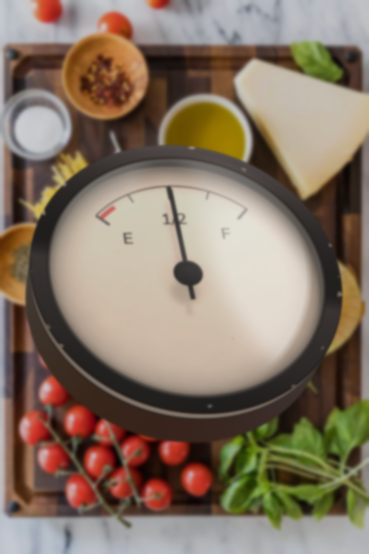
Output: **0.5**
